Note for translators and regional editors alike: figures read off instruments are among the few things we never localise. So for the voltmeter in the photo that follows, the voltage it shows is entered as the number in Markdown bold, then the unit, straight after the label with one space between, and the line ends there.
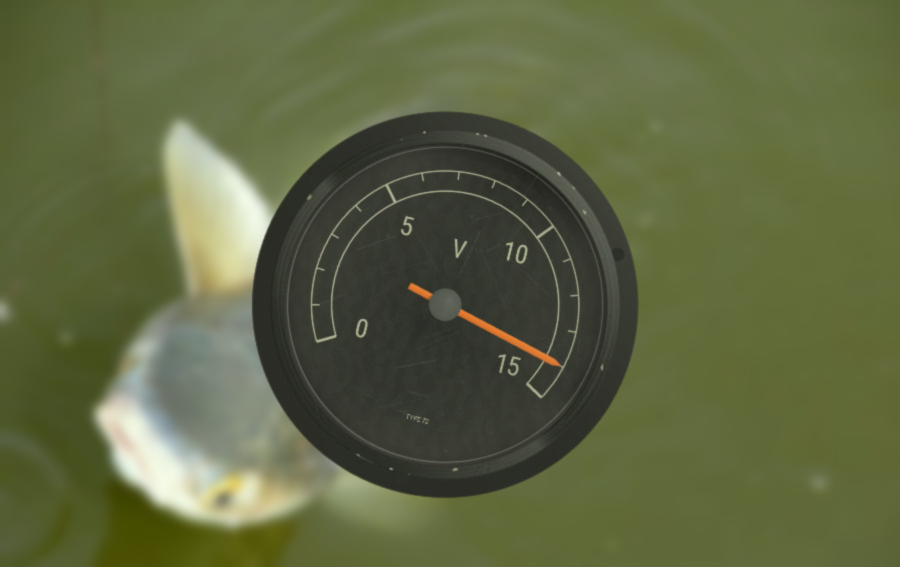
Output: **14** V
